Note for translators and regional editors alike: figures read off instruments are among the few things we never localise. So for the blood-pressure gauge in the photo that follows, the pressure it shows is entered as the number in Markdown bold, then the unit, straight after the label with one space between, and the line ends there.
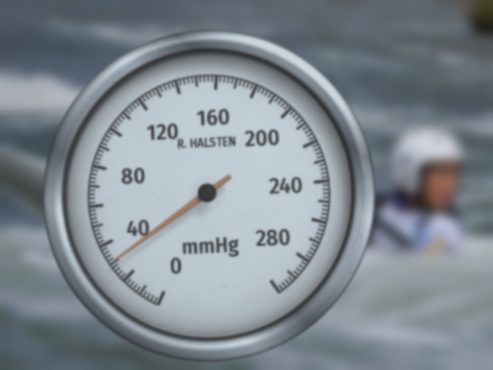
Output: **30** mmHg
